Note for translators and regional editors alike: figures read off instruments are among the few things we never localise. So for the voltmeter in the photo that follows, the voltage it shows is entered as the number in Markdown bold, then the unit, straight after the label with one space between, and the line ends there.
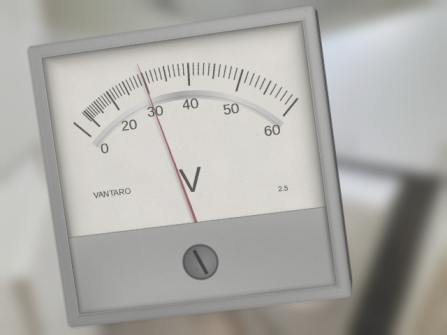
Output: **30** V
